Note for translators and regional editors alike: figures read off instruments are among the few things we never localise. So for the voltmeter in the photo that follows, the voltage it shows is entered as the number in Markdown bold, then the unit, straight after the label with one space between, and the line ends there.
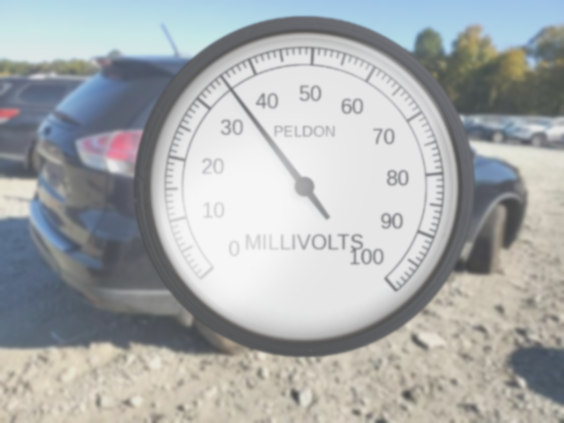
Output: **35** mV
